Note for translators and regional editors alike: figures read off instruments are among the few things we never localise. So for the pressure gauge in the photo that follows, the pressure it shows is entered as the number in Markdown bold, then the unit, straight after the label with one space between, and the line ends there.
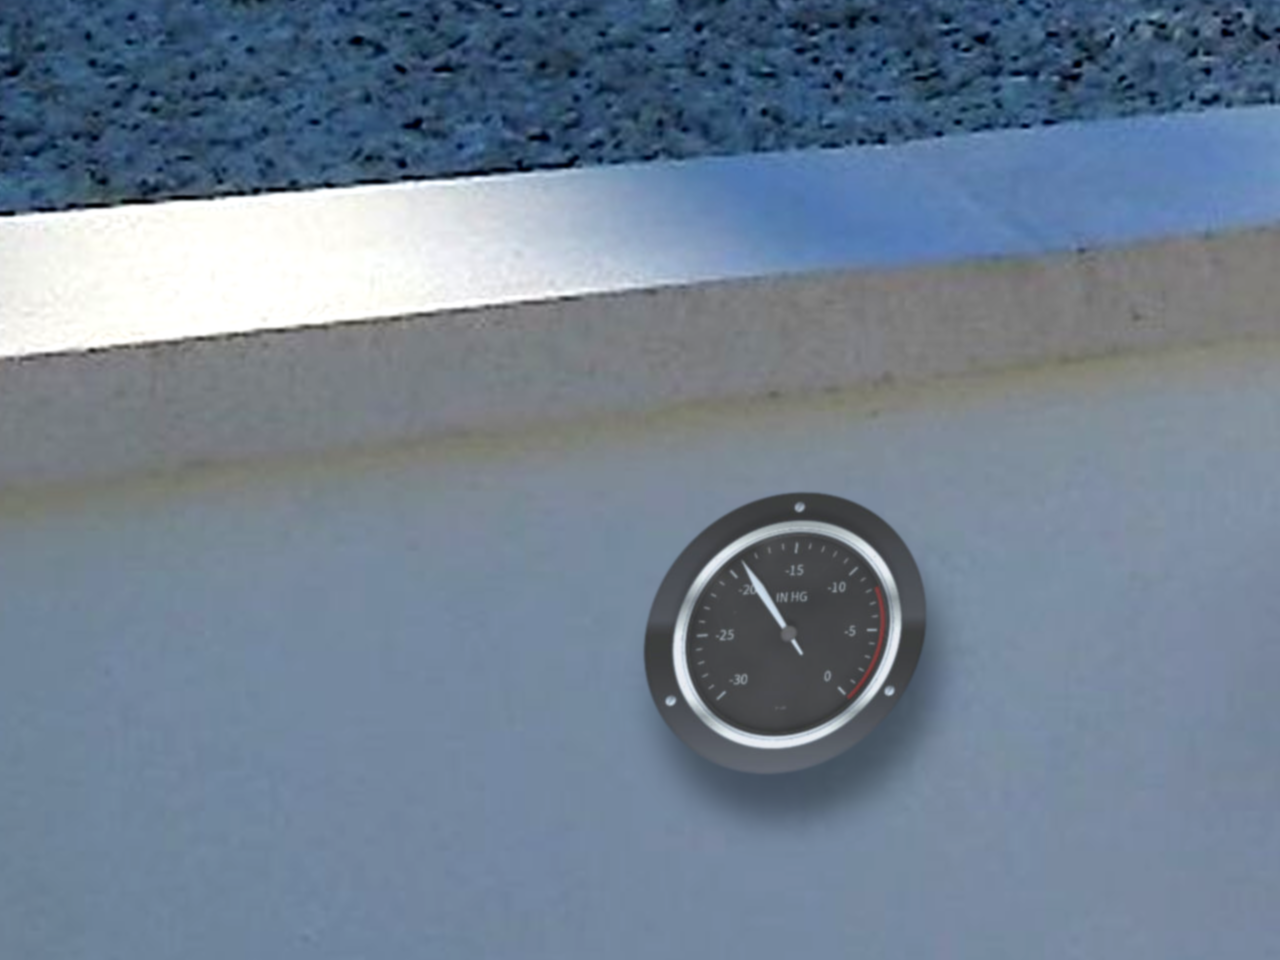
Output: **-19** inHg
